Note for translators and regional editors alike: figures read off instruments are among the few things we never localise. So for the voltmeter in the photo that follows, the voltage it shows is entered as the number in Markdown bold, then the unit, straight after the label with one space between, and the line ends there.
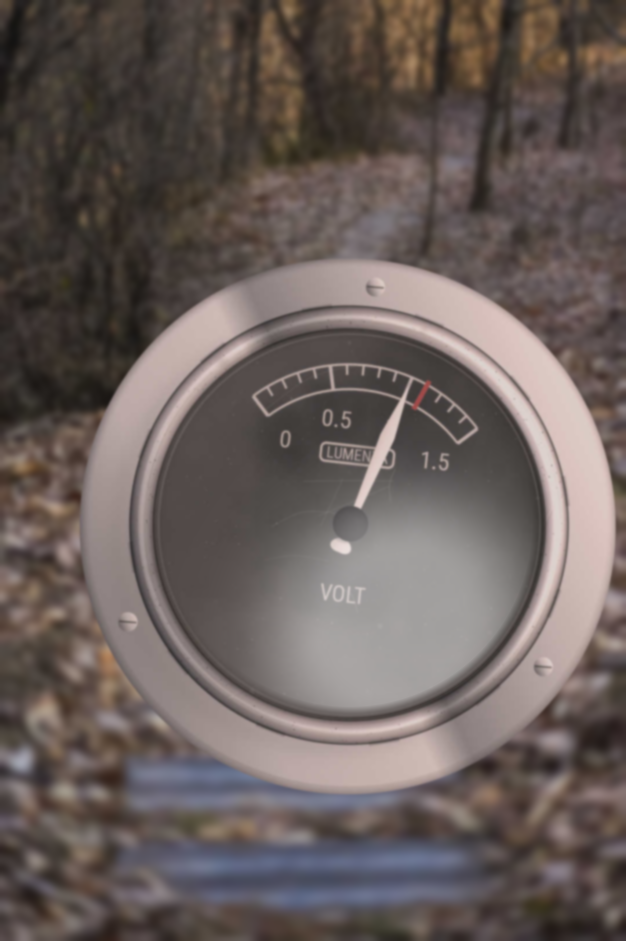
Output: **1** V
